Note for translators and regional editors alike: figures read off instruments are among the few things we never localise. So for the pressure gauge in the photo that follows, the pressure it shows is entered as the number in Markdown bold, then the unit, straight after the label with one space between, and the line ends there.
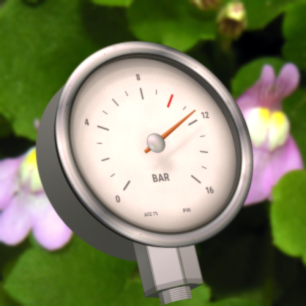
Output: **11.5** bar
